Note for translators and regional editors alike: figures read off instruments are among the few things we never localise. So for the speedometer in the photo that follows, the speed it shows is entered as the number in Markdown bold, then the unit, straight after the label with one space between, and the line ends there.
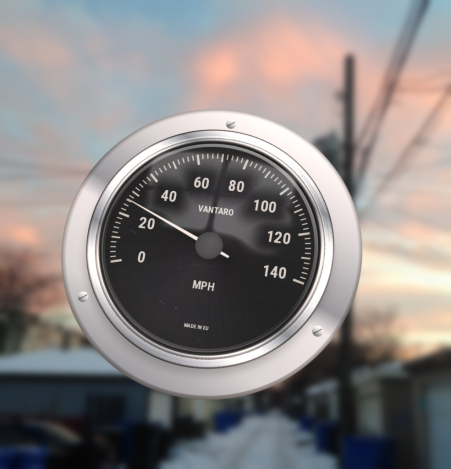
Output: **26** mph
